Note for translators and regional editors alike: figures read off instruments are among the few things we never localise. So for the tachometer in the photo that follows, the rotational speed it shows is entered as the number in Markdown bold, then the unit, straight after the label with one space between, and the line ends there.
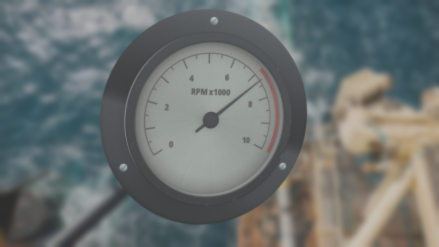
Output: **7250** rpm
